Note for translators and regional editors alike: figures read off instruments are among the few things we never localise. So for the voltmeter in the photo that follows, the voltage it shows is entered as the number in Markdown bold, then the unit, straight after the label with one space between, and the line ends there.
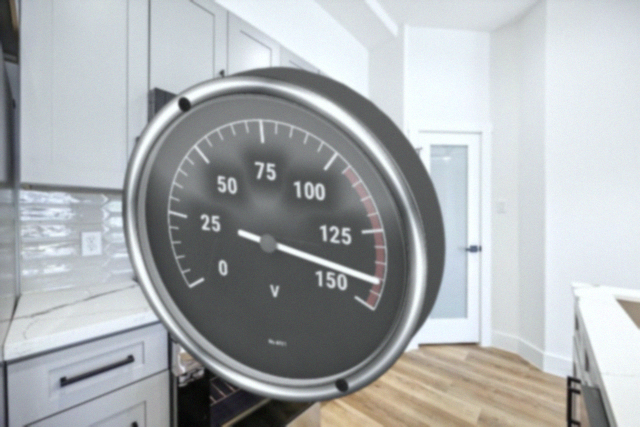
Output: **140** V
